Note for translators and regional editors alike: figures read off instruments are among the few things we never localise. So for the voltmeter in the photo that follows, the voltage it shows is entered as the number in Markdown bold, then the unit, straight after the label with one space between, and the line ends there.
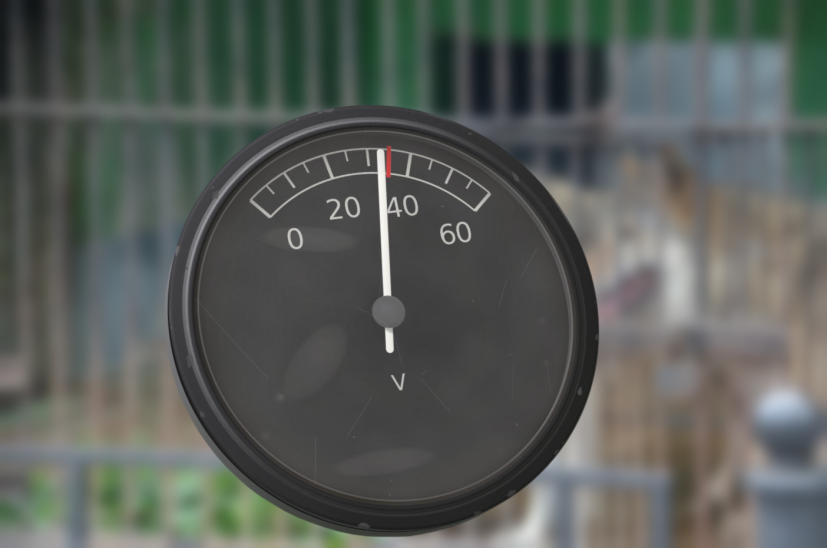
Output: **32.5** V
